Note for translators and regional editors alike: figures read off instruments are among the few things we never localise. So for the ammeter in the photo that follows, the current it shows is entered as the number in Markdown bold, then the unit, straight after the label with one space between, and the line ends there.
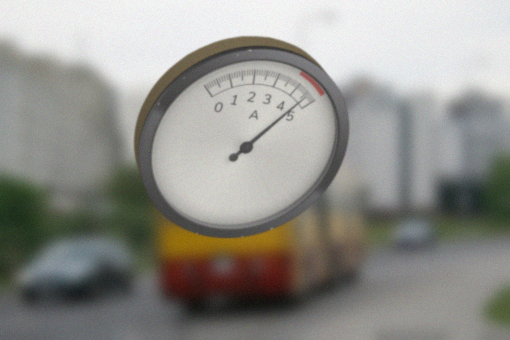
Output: **4.5** A
